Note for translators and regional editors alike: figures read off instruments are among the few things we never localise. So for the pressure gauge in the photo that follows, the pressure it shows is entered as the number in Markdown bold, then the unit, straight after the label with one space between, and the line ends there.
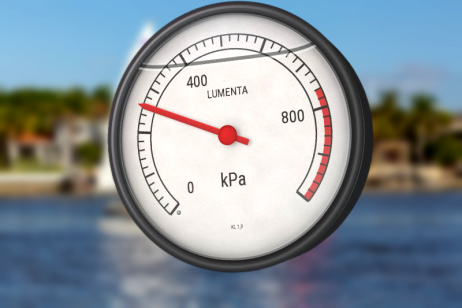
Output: **260** kPa
